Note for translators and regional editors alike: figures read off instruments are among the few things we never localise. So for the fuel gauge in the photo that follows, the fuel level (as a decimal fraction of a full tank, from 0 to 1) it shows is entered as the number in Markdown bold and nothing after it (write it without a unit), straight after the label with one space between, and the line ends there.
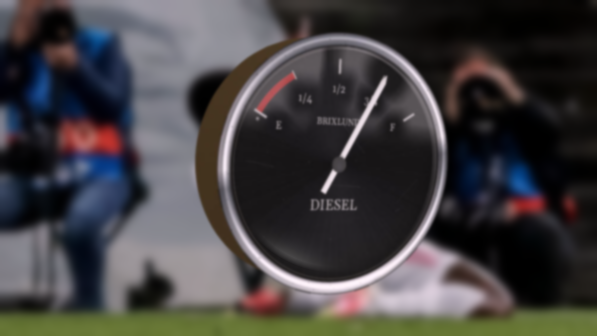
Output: **0.75**
